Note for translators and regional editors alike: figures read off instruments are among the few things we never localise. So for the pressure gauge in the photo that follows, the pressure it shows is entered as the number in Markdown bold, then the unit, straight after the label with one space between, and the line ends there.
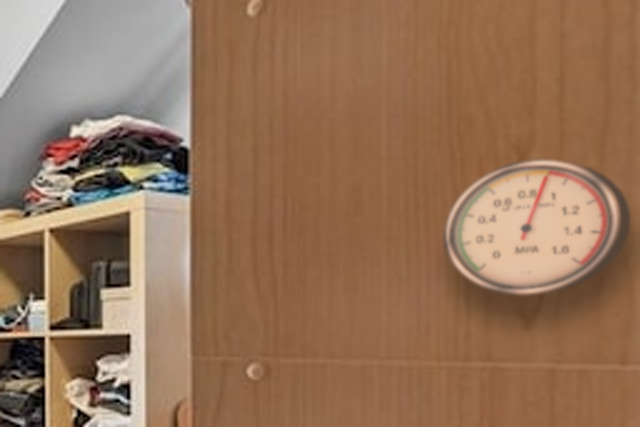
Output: **0.9** MPa
